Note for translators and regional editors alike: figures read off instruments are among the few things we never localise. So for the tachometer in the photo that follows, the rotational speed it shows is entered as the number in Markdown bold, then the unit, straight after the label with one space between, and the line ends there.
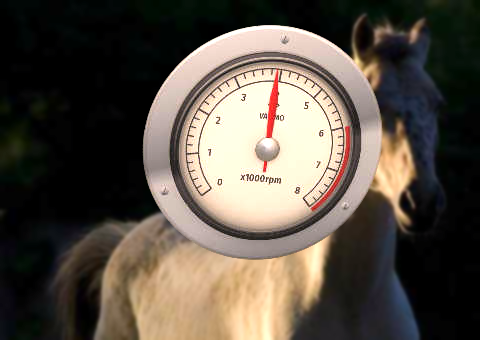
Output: **3900** rpm
